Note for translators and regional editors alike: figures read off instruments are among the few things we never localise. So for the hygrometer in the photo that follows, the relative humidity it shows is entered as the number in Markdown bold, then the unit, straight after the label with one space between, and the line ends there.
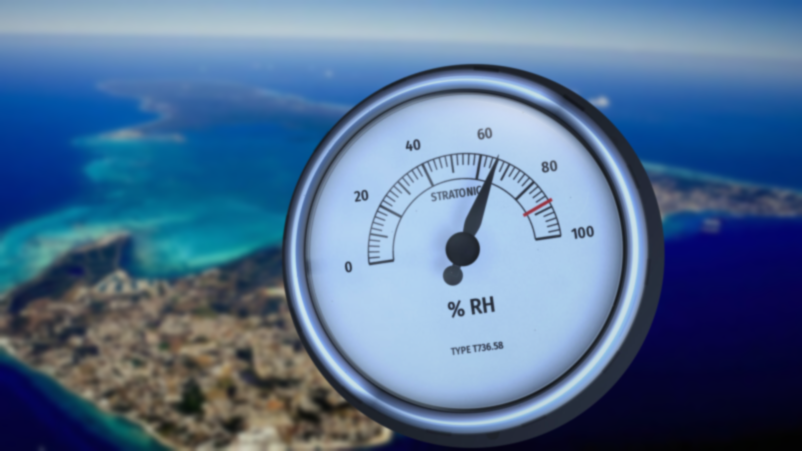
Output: **66** %
